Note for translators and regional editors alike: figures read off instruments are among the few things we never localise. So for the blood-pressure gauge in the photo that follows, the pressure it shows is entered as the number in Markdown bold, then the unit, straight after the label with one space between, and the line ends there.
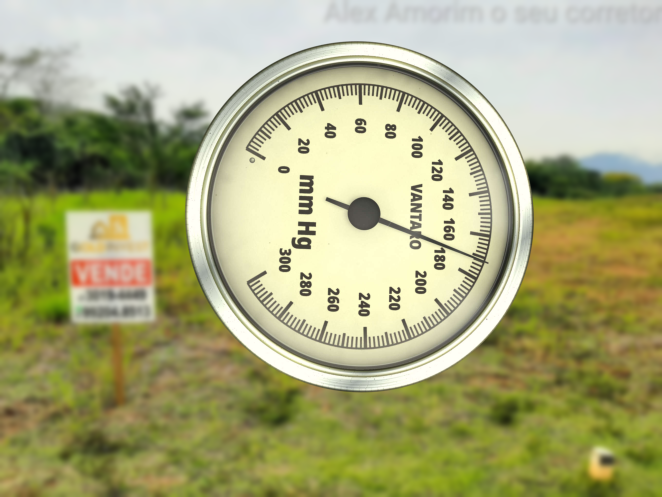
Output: **172** mmHg
